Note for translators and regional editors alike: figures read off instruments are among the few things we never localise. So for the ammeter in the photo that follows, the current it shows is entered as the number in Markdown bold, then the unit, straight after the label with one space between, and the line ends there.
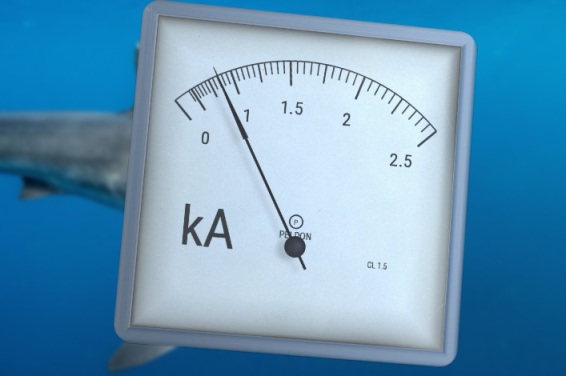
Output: **0.85** kA
